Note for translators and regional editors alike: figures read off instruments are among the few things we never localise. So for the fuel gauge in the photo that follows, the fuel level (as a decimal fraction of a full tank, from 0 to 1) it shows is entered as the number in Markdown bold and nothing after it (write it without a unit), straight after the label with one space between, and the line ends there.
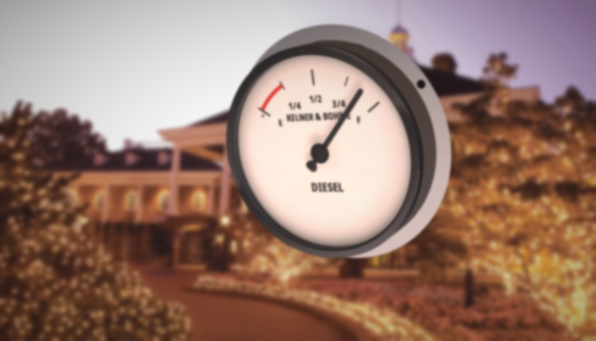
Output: **0.875**
